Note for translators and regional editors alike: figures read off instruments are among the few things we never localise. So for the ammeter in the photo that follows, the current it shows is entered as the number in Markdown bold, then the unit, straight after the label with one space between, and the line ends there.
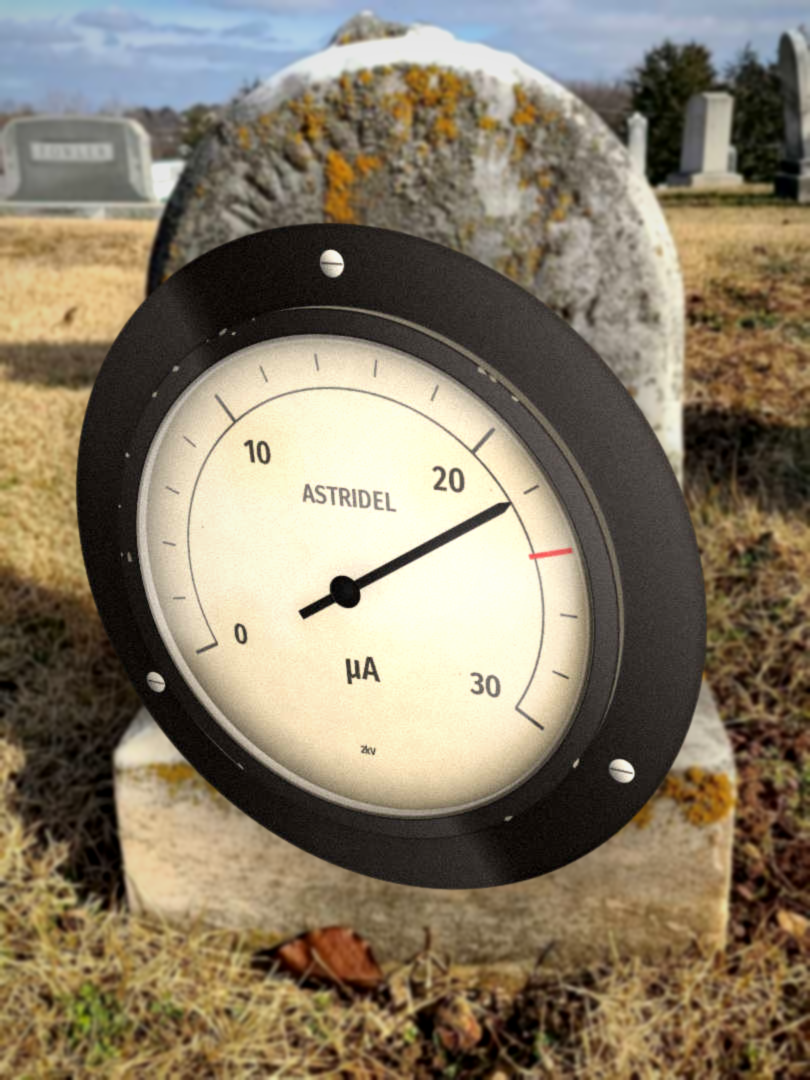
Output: **22** µA
